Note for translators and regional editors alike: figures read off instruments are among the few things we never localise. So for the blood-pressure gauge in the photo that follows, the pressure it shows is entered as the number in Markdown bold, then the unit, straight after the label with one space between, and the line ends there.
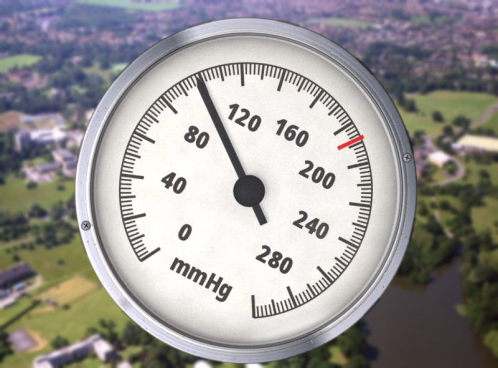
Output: **98** mmHg
